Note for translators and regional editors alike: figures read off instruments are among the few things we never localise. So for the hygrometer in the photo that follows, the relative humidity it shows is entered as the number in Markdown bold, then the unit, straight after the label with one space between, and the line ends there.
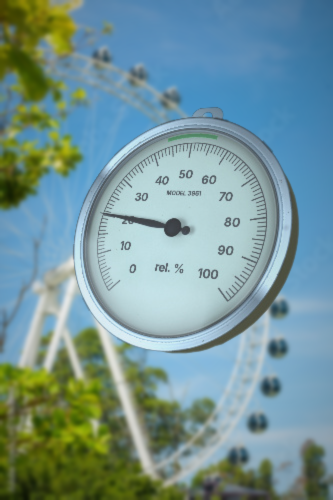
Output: **20** %
